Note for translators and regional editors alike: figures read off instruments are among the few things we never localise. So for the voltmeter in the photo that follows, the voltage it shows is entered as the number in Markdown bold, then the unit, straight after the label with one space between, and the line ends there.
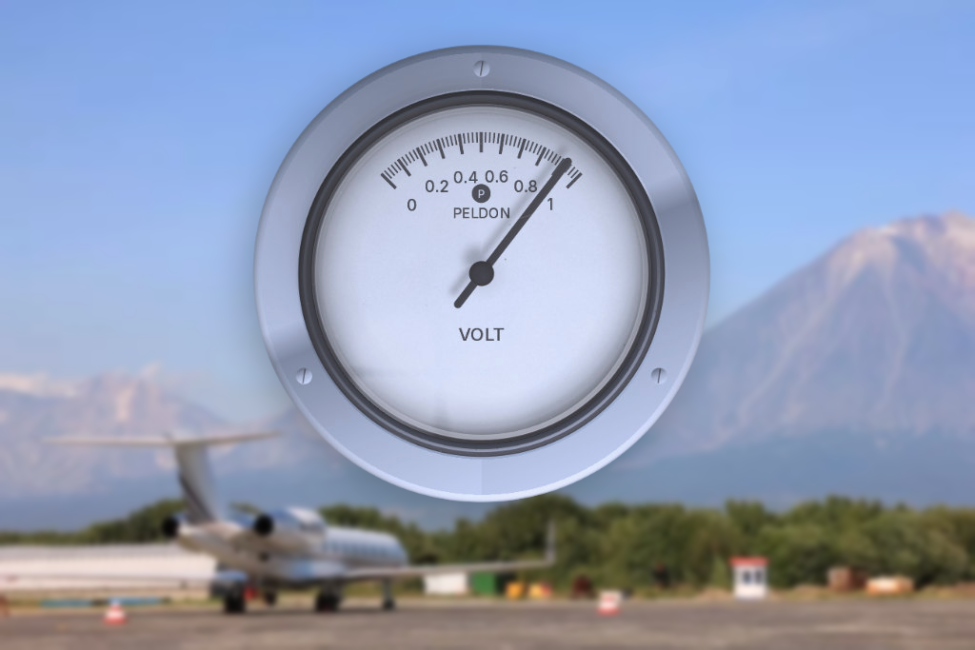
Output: **0.92** V
